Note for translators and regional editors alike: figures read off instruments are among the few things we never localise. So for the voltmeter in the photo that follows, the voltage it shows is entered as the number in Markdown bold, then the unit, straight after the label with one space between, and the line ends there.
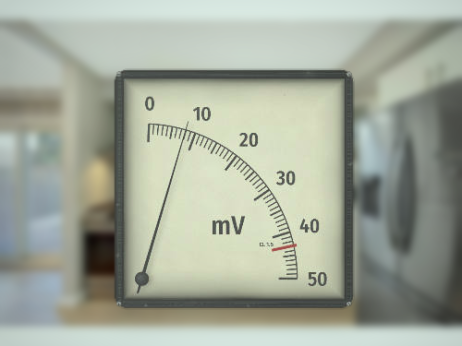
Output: **8** mV
